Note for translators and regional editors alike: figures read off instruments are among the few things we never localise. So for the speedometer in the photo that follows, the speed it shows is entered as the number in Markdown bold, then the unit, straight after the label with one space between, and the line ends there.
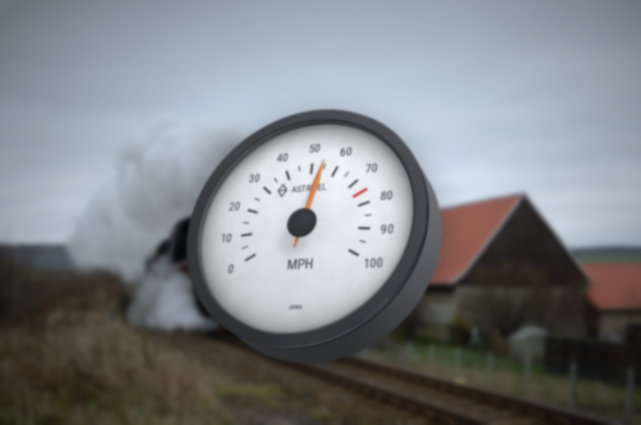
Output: **55** mph
